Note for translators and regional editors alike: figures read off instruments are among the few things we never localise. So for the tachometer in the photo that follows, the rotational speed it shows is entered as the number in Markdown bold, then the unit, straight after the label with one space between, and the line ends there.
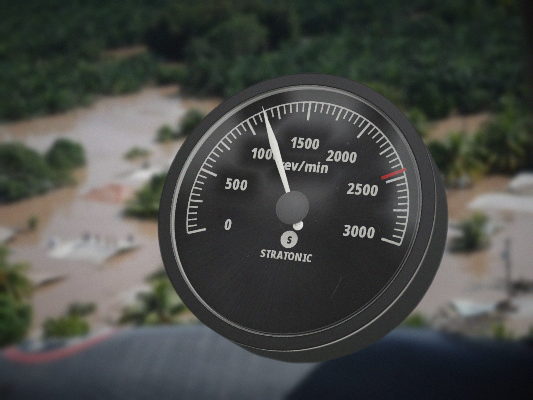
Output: **1150** rpm
